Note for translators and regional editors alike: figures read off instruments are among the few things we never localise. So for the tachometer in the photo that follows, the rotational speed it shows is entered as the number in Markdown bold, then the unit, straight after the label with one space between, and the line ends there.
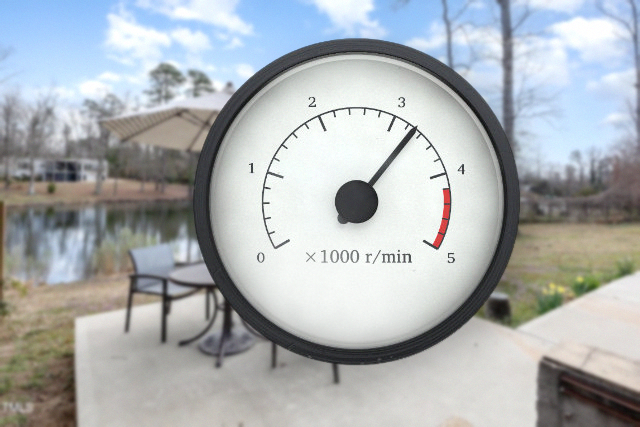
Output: **3300** rpm
